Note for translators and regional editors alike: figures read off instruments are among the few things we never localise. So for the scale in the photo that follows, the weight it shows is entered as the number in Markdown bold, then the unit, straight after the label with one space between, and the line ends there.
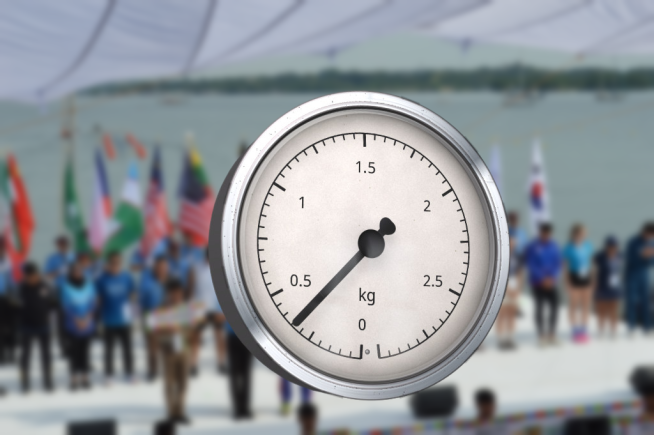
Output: **0.35** kg
